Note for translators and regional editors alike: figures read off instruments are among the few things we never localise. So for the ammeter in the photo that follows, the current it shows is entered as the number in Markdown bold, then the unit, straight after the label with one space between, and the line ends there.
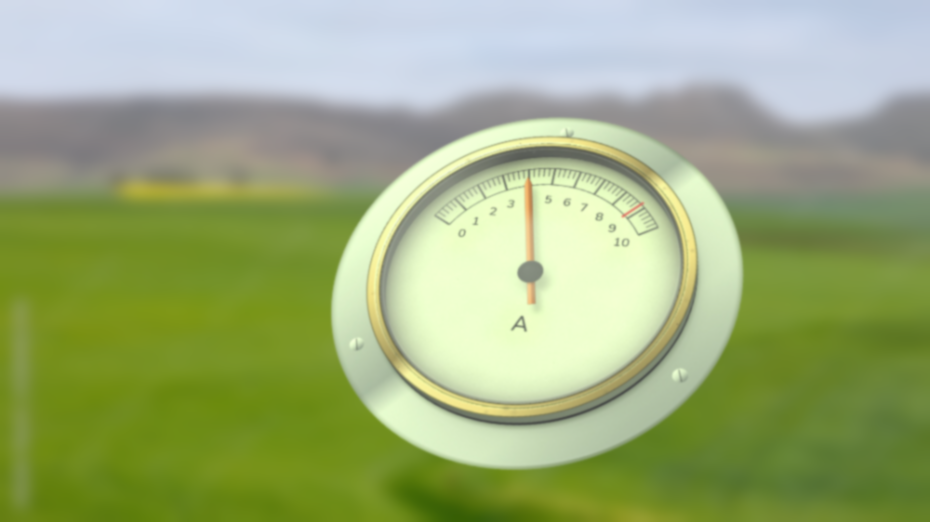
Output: **4** A
